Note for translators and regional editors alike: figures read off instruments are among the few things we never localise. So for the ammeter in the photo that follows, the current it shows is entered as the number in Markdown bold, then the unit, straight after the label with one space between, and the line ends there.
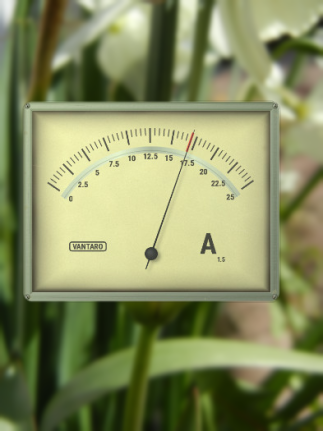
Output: **17** A
